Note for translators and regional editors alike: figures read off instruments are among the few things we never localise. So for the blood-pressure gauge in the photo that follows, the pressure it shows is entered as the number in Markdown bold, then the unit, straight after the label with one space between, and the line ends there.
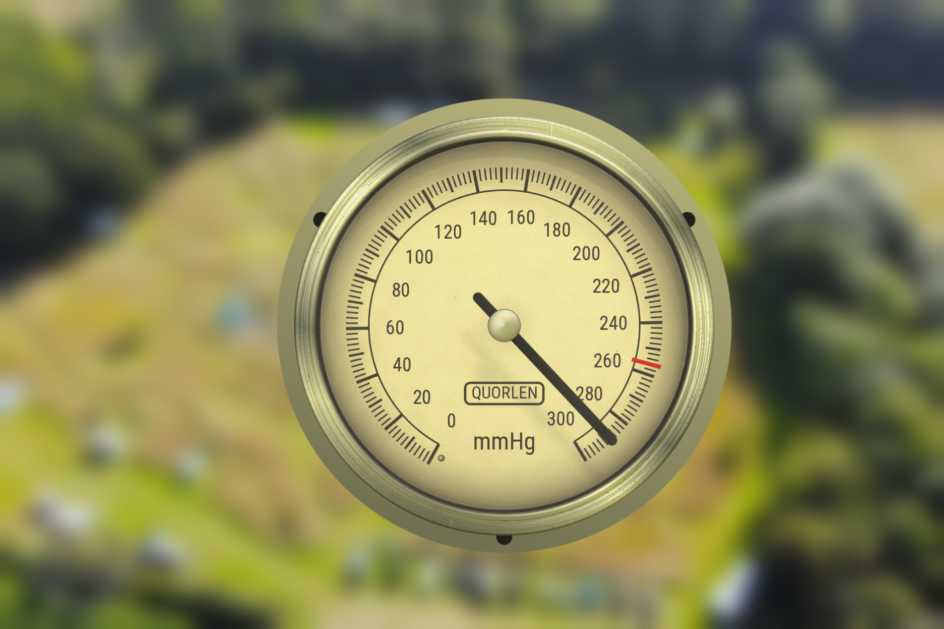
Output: **288** mmHg
